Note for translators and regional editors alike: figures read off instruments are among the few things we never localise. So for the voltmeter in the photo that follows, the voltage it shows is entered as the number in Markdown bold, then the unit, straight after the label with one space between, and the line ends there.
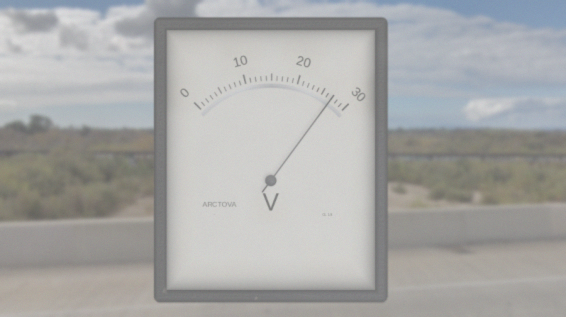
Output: **27** V
